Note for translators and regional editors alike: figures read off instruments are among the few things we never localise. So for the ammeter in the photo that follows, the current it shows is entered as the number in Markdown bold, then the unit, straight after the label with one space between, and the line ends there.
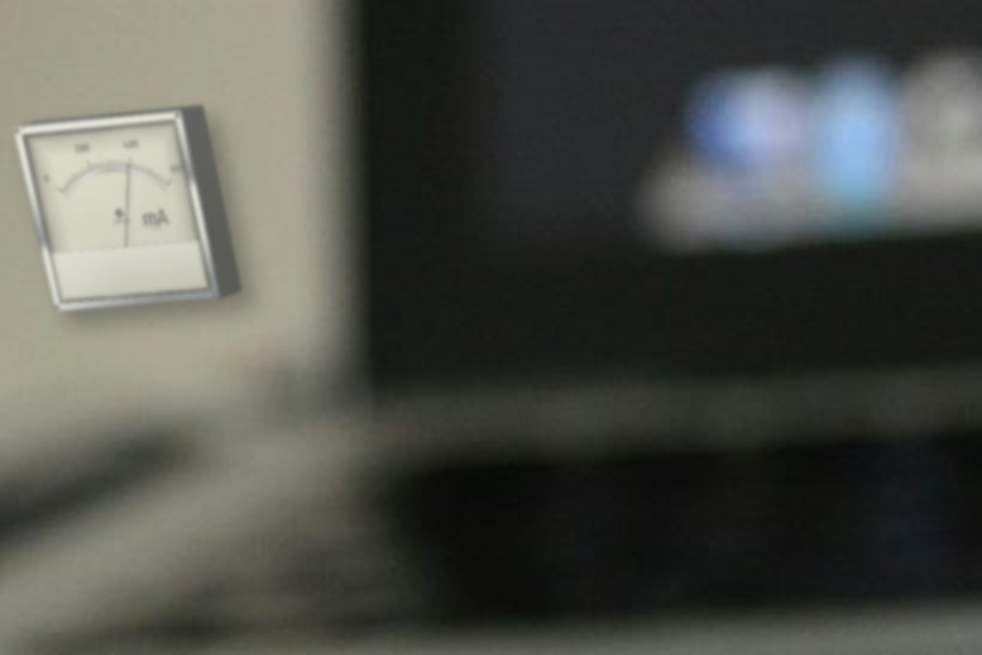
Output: **400** mA
